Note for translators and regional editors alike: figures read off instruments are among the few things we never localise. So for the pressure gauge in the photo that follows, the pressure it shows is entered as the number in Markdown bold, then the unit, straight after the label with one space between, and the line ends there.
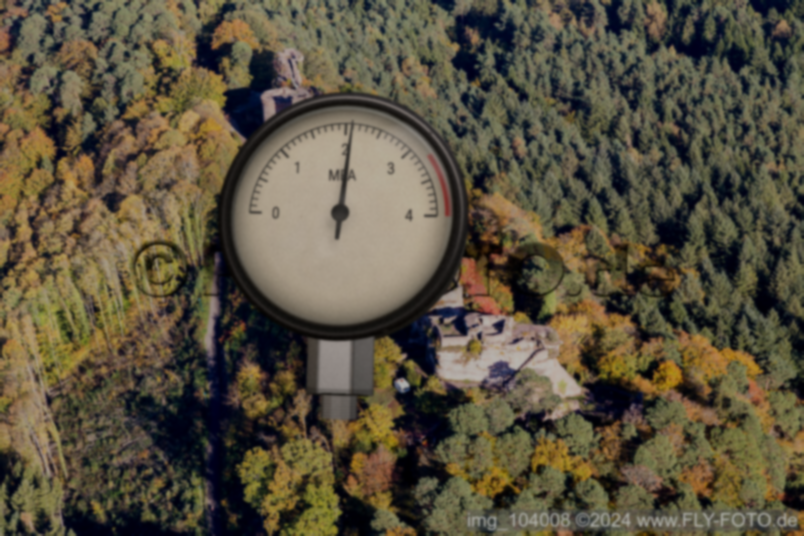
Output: **2.1** MPa
